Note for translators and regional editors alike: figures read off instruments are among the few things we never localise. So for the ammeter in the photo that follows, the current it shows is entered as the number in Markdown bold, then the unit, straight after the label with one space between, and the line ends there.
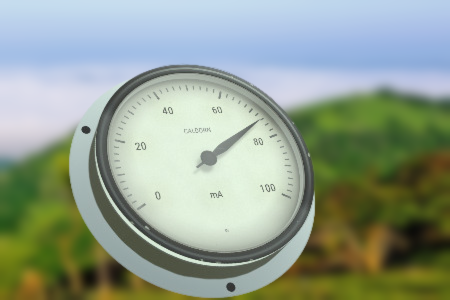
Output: **74** mA
